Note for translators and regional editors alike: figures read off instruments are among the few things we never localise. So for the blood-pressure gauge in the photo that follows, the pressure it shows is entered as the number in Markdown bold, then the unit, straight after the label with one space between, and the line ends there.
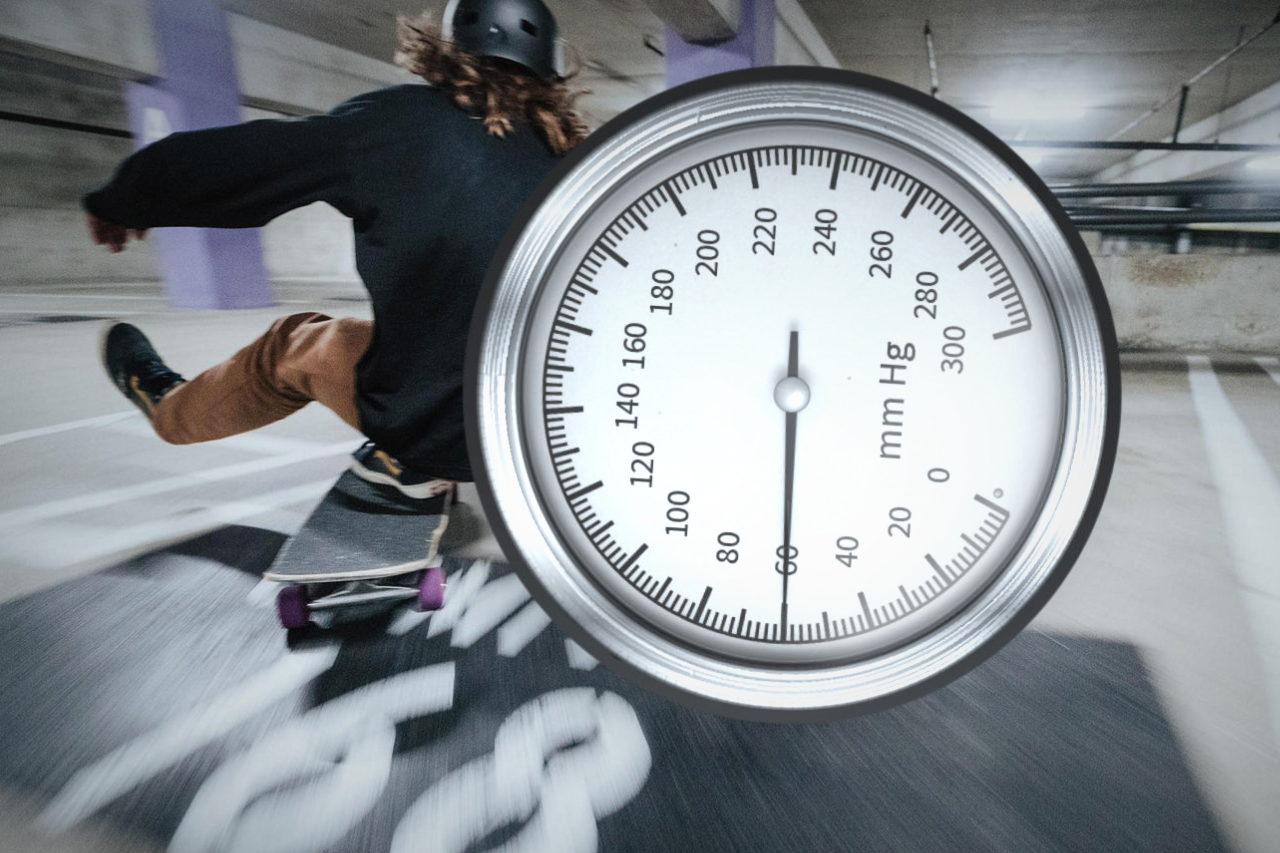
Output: **60** mmHg
